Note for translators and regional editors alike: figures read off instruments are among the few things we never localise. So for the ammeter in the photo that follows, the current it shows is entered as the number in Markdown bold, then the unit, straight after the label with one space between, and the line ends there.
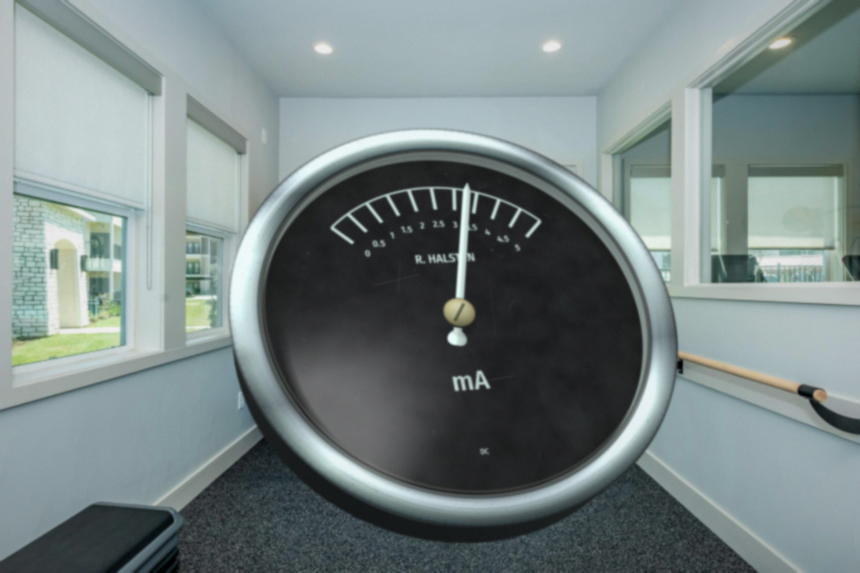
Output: **3.25** mA
